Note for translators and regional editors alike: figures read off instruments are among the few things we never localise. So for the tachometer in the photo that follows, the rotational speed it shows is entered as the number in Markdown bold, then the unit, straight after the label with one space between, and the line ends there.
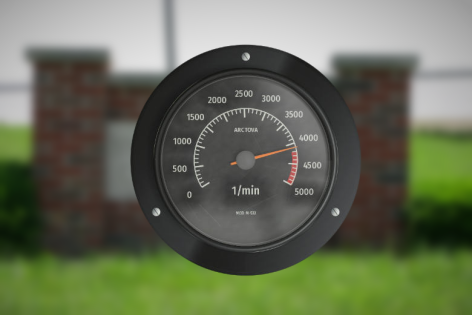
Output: **4100** rpm
